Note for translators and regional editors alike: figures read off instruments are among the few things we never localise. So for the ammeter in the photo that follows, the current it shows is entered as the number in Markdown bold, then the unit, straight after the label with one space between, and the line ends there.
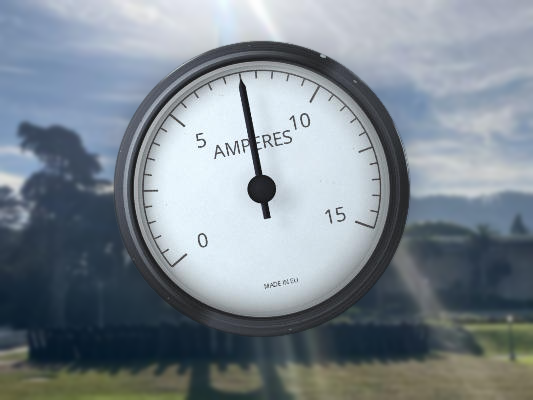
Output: **7.5** A
